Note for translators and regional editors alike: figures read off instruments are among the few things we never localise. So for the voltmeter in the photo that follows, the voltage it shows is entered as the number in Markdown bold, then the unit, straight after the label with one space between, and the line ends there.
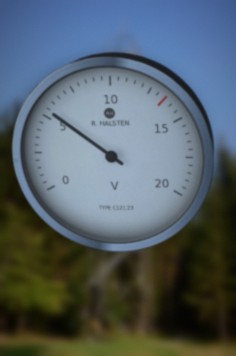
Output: **5.5** V
